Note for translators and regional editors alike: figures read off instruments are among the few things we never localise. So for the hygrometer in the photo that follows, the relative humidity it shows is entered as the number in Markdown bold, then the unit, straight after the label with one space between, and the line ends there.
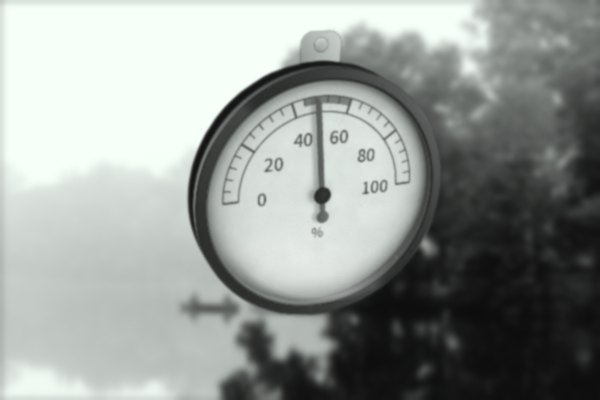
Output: **48** %
